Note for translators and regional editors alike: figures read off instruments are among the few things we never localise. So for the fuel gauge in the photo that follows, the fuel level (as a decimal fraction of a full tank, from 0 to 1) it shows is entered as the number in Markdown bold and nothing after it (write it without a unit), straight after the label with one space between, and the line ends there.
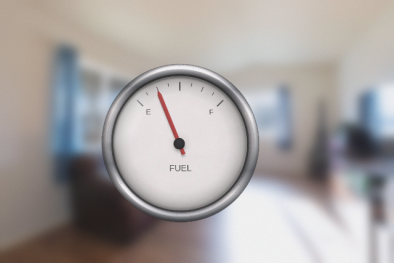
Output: **0.25**
